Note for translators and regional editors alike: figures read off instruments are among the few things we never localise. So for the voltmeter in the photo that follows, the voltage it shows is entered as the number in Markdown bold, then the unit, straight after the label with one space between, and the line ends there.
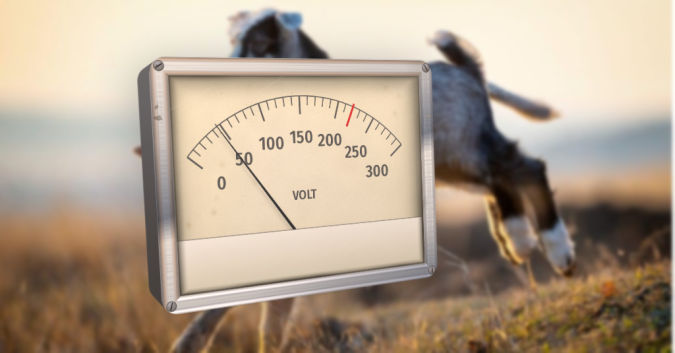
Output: **45** V
